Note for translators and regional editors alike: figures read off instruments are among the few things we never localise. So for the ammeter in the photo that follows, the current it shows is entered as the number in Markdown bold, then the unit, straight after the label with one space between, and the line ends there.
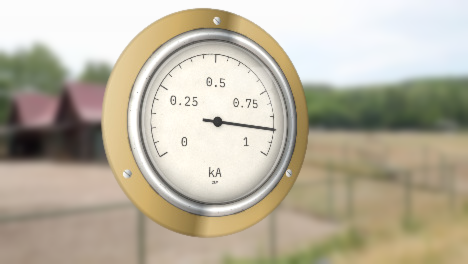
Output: **0.9** kA
